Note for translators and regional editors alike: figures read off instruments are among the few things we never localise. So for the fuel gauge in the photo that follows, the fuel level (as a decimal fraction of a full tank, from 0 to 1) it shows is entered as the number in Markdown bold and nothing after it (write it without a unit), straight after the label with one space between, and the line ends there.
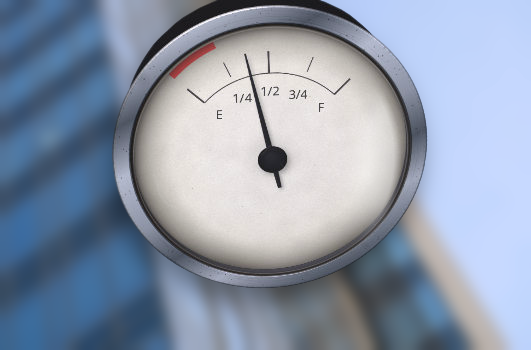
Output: **0.375**
